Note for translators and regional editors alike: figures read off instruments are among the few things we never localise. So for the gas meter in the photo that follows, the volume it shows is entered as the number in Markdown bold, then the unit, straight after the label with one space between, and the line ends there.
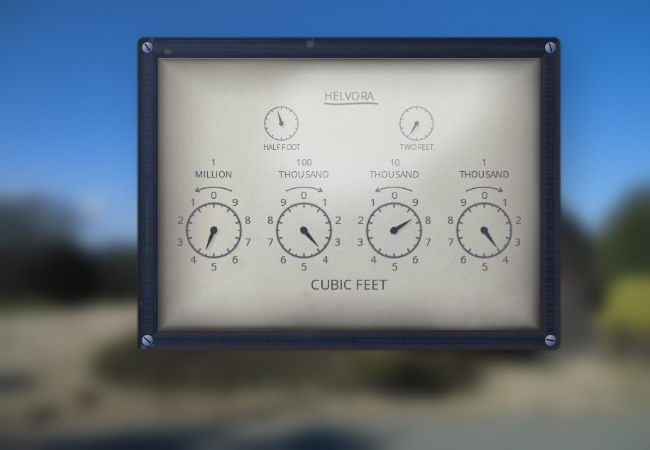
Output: **438400** ft³
